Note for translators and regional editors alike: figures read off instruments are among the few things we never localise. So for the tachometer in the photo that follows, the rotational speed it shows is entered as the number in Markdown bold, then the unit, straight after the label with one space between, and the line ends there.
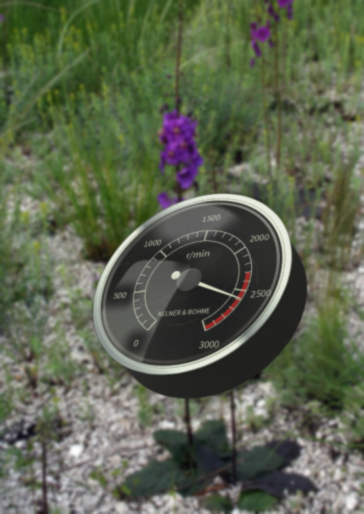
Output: **2600** rpm
